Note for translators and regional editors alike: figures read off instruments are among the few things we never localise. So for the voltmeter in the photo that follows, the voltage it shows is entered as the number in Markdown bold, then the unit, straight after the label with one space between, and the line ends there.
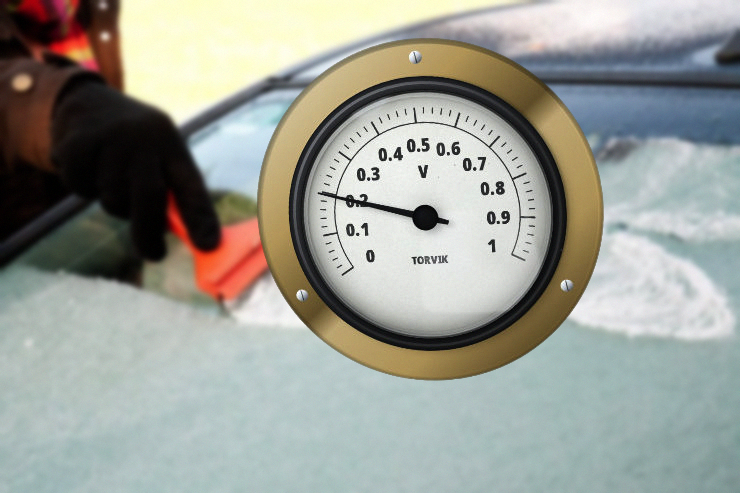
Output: **0.2** V
